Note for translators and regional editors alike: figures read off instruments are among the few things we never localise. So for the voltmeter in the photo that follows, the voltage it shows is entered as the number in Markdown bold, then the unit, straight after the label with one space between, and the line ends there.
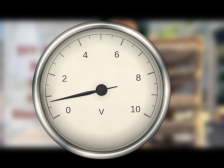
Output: **0.75** V
